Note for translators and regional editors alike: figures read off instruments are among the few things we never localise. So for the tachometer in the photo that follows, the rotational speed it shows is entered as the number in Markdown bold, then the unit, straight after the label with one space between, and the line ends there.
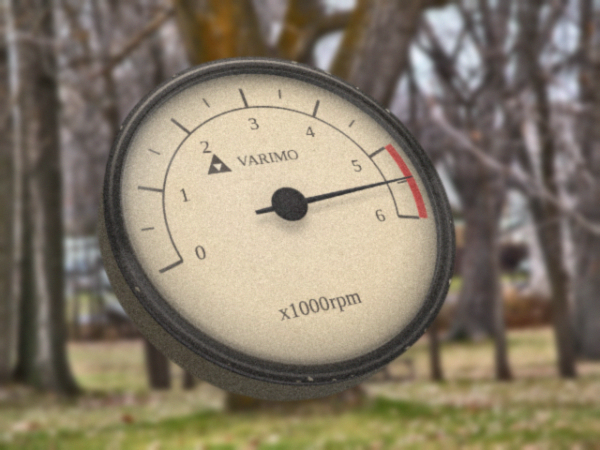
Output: **5500** rpm
